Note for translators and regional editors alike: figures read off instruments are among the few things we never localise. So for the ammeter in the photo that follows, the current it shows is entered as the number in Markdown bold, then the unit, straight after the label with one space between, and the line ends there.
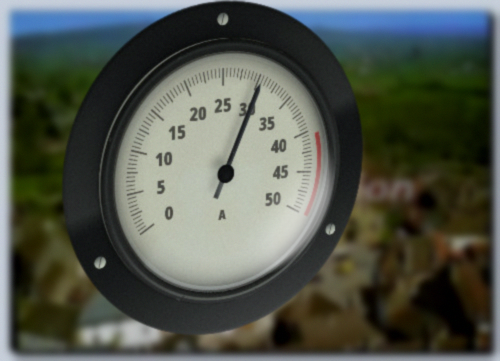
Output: **30** A
